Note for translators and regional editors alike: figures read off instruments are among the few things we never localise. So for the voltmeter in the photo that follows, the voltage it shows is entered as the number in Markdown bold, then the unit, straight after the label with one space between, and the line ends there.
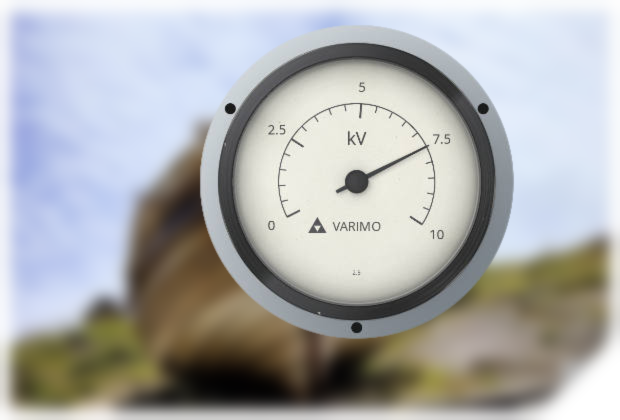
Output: **7.5** kV
